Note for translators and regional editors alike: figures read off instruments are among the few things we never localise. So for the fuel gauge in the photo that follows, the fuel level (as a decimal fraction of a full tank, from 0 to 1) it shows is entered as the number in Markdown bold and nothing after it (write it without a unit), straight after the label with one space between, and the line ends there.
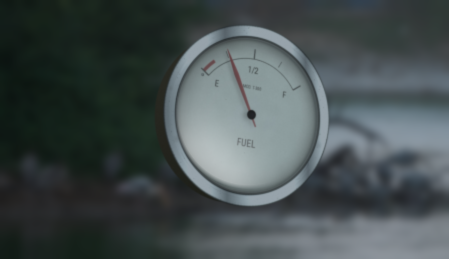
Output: **0.25**
